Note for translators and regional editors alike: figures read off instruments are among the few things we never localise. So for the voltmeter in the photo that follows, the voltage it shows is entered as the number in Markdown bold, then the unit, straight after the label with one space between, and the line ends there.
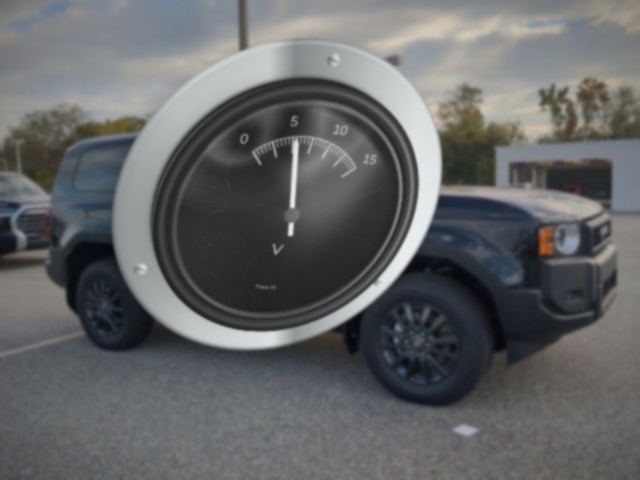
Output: **5** V
